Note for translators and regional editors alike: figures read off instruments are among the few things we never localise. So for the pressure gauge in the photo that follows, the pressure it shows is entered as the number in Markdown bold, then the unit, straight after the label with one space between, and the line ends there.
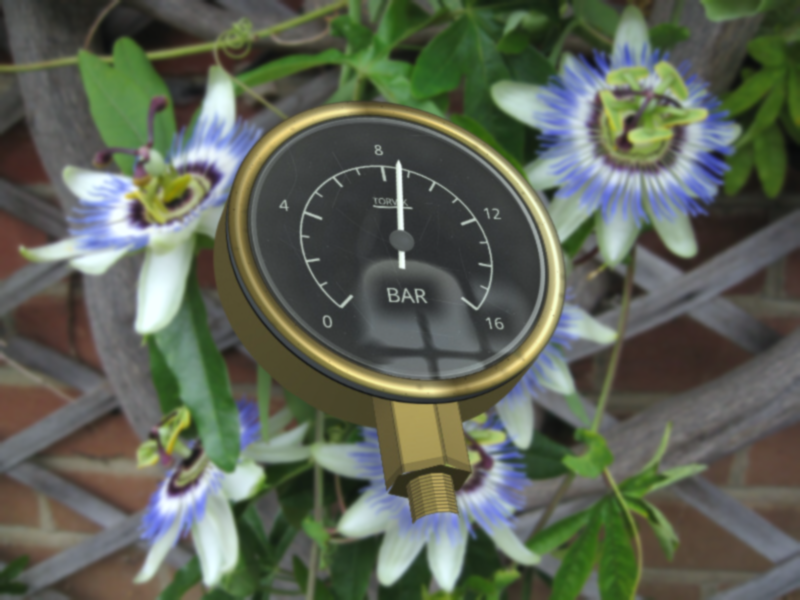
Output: **8.5** bar
